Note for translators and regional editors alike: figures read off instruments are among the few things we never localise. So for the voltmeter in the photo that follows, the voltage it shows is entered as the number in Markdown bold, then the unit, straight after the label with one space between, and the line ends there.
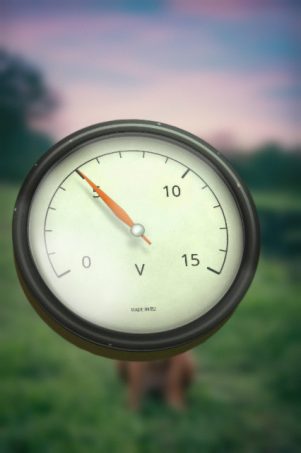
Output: **5** V
